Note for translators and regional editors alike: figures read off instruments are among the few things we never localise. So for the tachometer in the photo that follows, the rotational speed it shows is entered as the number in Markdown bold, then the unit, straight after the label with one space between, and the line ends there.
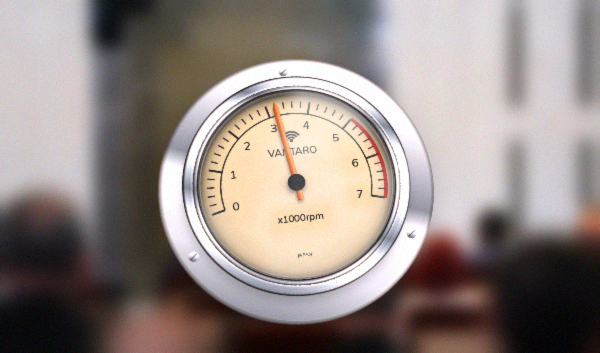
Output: **3200** rpm
